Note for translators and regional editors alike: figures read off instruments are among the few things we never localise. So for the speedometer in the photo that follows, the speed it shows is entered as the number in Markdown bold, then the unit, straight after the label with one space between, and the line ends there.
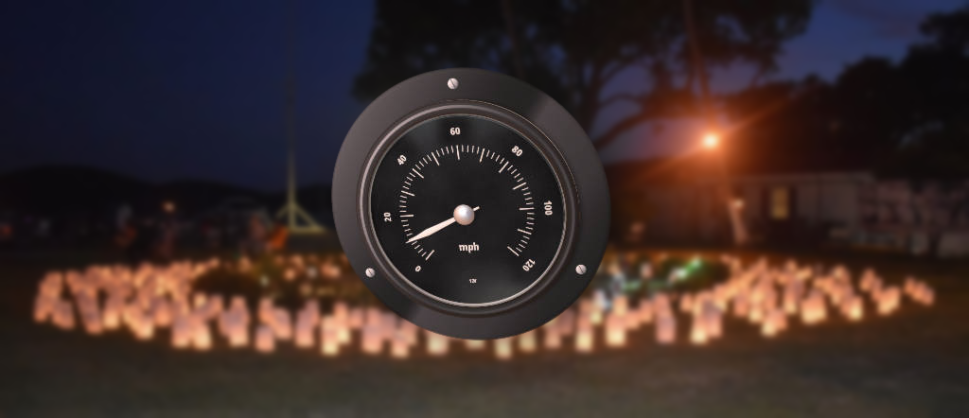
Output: **10** mph
